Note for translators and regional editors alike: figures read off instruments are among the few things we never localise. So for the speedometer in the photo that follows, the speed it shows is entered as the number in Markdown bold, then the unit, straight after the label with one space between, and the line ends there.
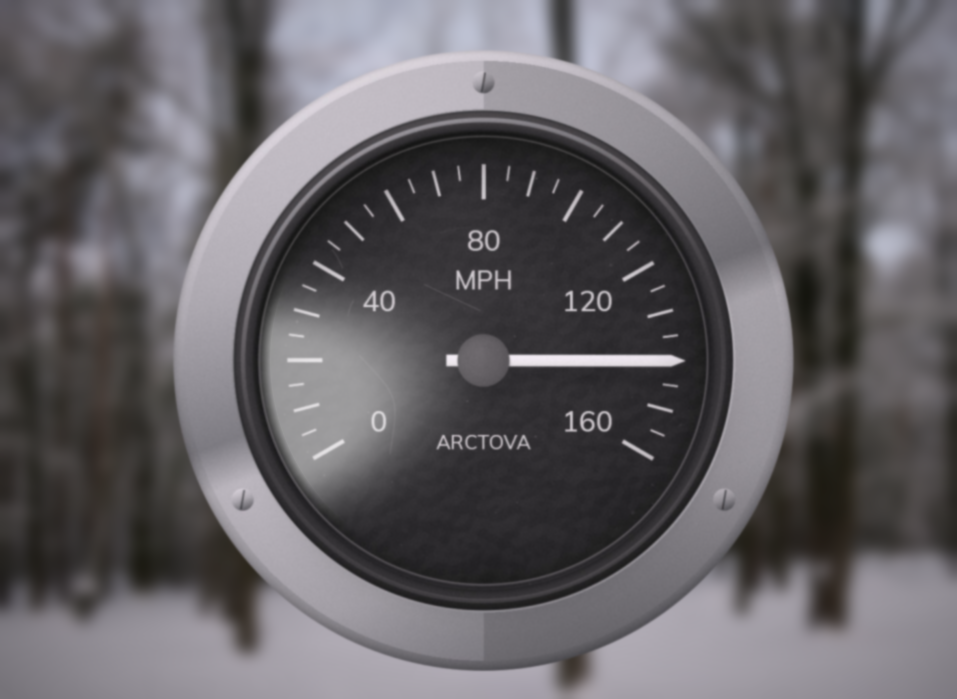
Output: **140** mph
